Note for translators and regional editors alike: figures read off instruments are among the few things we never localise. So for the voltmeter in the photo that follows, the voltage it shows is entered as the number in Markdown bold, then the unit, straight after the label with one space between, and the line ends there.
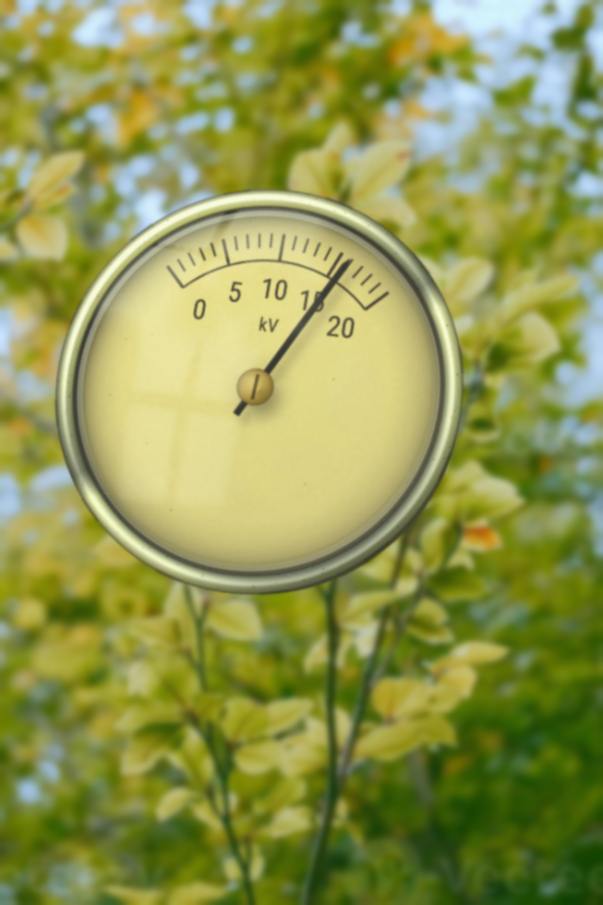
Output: **16** kV
